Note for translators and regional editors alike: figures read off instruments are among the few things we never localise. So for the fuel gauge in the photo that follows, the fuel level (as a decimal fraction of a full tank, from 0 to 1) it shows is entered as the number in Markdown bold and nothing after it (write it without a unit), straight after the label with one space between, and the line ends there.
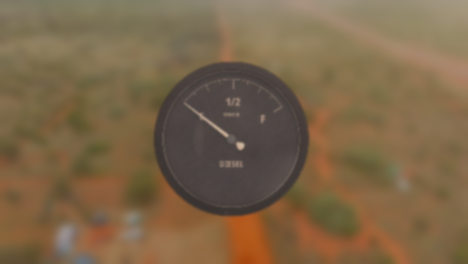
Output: **0**
